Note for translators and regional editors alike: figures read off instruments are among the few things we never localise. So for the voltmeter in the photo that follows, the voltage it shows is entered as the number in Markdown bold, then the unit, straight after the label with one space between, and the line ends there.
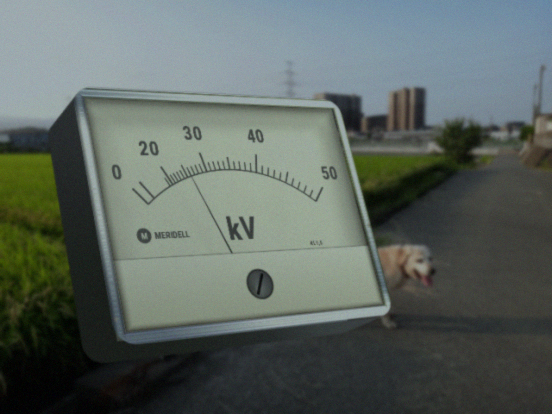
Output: **25** kV
